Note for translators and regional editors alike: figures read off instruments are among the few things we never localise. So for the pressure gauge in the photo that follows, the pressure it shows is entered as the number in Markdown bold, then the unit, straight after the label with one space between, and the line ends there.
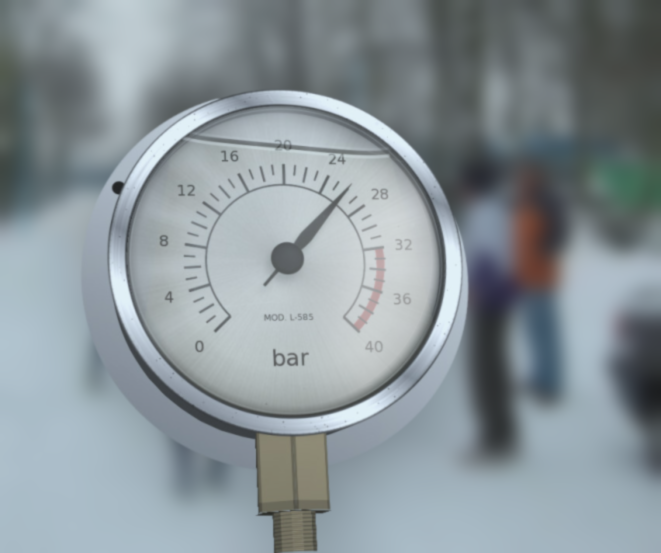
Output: **26** bar
